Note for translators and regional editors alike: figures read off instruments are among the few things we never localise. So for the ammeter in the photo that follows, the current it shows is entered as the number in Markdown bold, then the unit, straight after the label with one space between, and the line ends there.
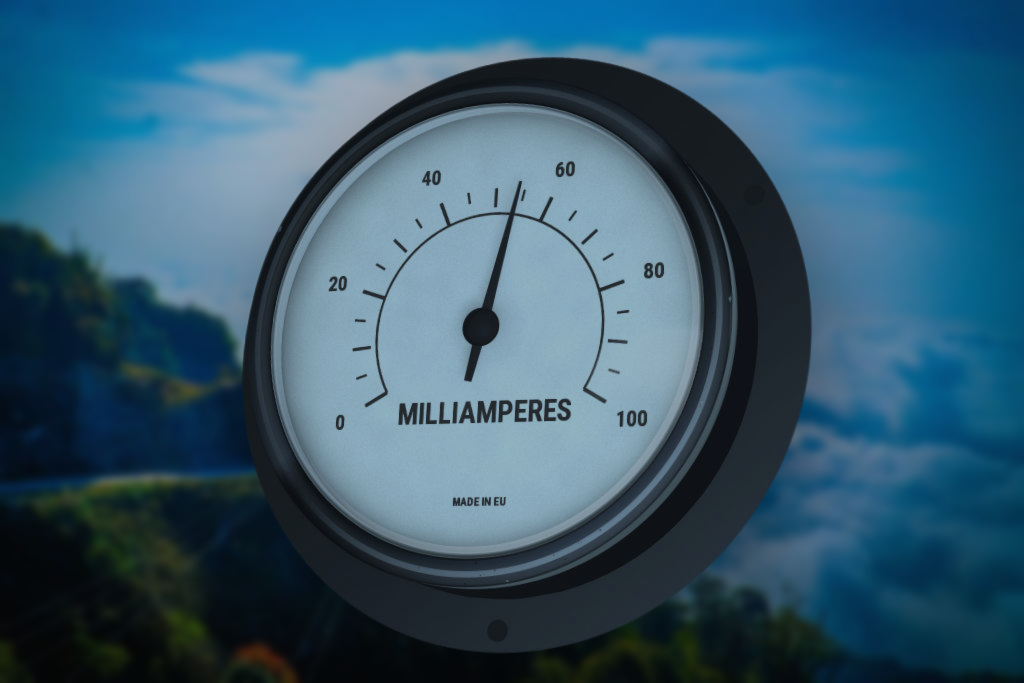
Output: **55** mA
